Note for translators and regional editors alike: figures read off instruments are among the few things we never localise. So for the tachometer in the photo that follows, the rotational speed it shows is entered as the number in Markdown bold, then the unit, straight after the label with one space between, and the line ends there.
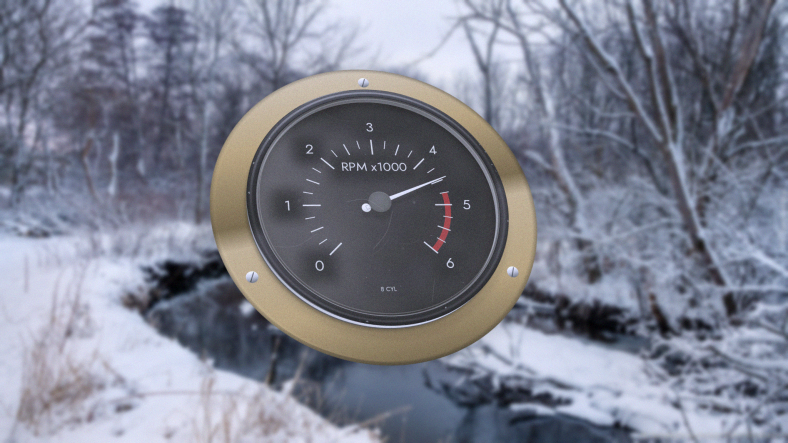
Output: **4500** rpm
